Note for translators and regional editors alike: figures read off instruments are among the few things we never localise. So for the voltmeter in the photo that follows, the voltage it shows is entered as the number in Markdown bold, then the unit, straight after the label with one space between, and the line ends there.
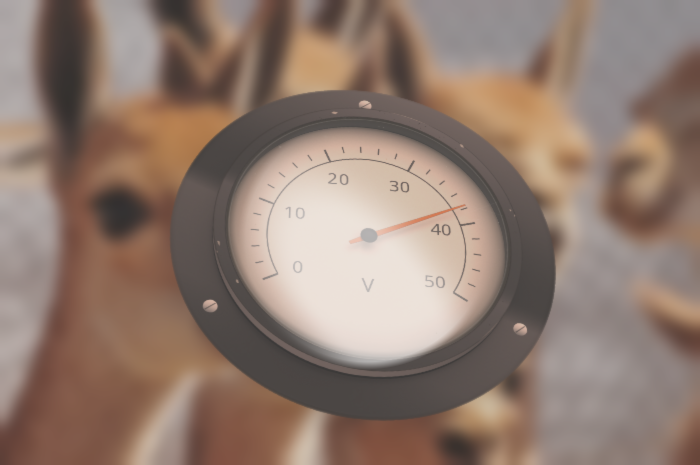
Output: **38** V
